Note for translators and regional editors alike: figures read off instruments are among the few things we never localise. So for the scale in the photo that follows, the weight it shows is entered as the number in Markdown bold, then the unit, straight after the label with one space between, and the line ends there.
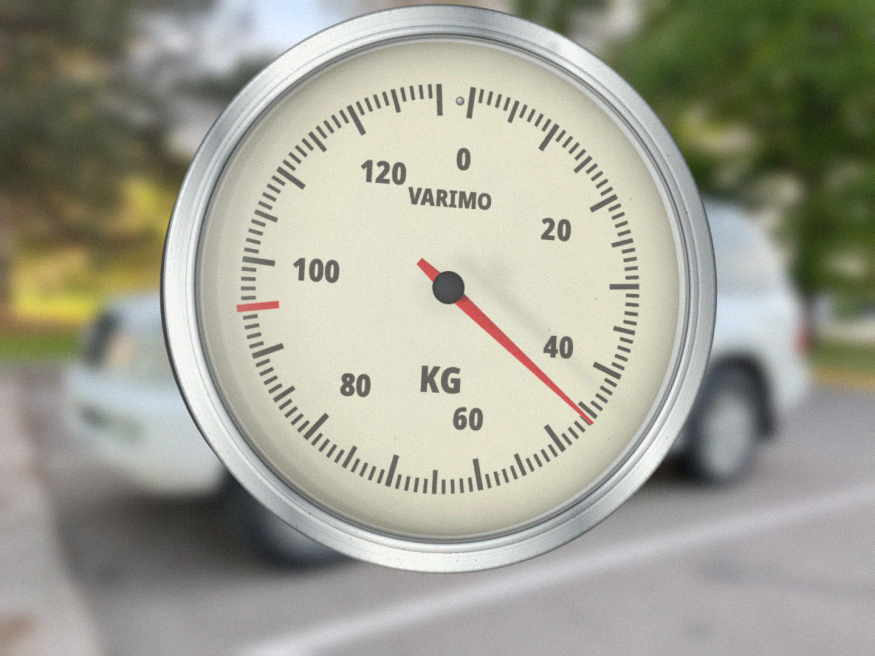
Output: **46** kg
